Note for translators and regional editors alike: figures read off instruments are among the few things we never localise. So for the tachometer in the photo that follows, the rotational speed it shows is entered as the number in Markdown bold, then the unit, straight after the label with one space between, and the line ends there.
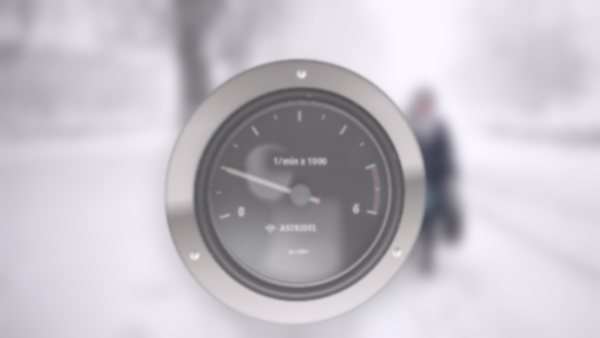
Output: **1000** rpm
